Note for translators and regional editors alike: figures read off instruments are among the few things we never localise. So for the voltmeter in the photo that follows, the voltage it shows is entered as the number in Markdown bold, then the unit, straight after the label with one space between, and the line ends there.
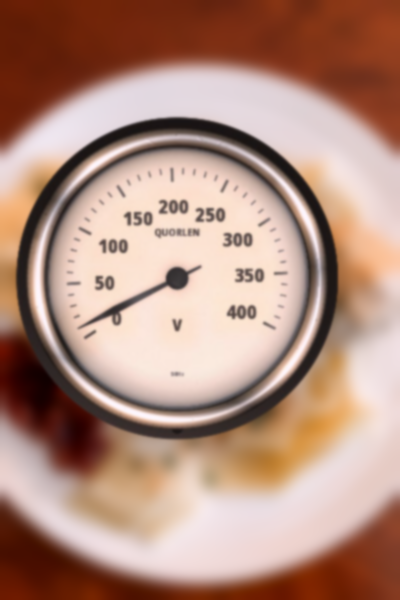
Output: **10** V
